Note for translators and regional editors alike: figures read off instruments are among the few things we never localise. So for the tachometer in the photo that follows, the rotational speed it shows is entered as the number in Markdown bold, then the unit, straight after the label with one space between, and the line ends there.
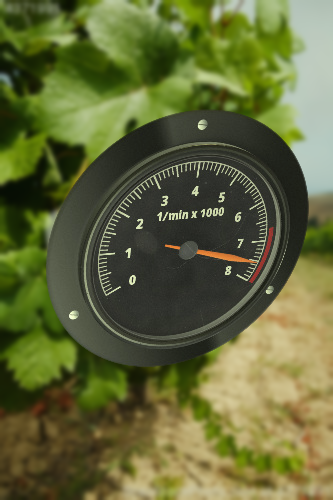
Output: **7500** rpm
